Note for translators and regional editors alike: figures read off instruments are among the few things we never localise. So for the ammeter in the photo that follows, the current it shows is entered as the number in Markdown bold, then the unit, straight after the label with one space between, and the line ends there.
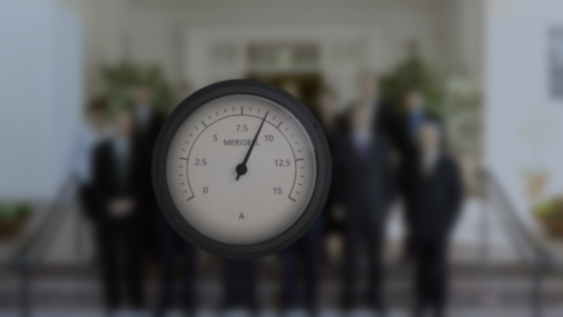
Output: **9** A
